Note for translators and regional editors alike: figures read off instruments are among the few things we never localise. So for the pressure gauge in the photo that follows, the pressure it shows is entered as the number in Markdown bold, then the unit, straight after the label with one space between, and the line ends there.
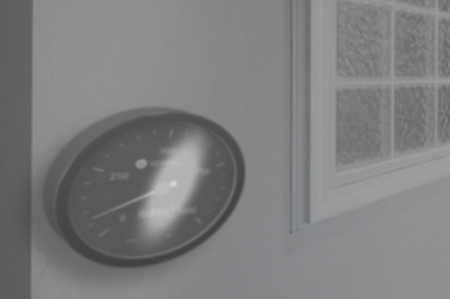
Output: **75** psi
